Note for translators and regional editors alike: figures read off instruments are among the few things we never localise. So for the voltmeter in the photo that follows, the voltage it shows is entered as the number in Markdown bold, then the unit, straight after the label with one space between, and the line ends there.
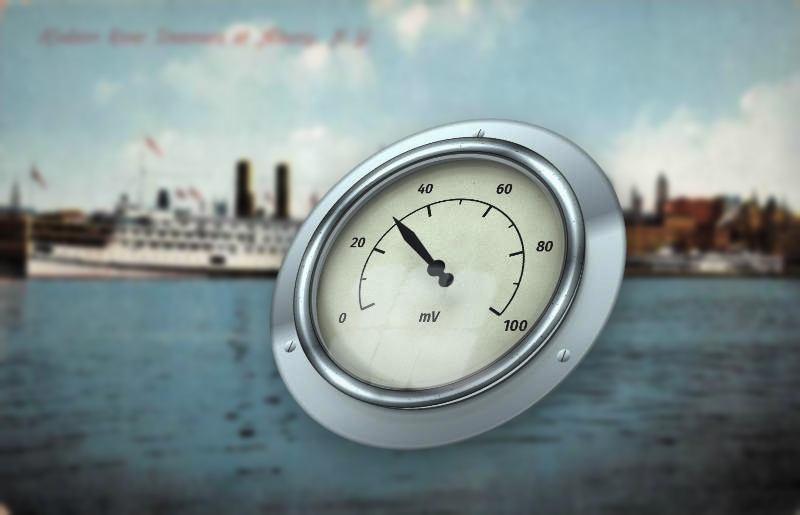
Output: **30** mV
